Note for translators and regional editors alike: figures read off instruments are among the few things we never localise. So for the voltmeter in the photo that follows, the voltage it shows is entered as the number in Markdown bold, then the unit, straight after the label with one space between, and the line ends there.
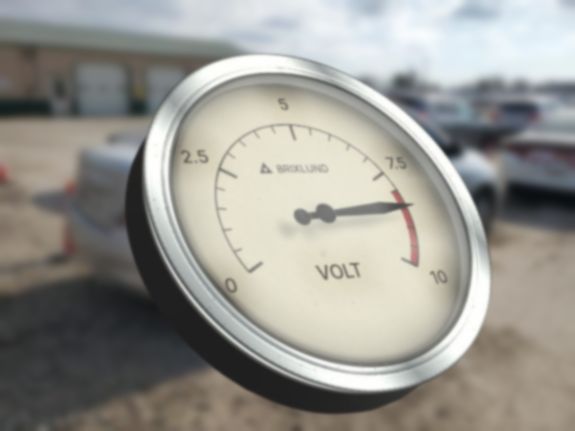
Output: **8.5** V
